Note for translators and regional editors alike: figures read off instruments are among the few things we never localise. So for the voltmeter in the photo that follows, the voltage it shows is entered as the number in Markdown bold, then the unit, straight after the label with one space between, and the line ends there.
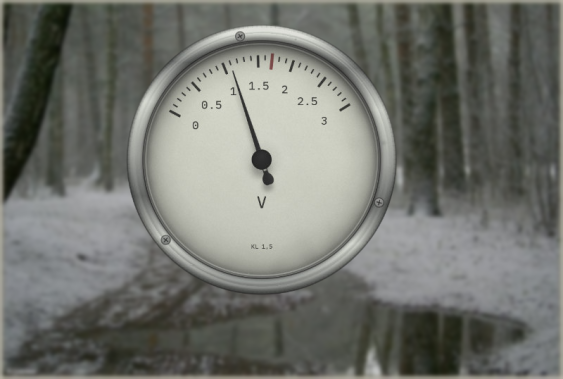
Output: **1.1** V
